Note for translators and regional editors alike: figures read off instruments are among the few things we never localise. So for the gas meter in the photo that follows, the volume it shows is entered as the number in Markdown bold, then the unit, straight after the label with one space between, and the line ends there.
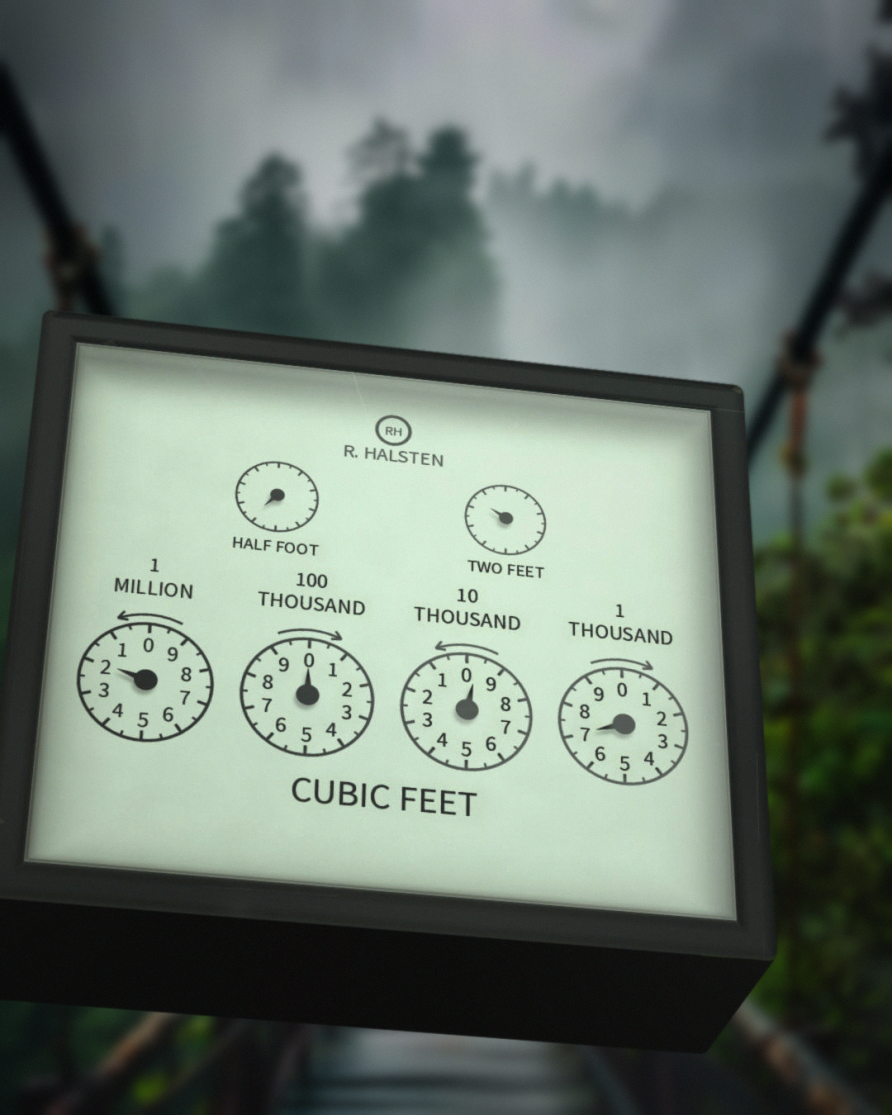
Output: **199700** ft³
